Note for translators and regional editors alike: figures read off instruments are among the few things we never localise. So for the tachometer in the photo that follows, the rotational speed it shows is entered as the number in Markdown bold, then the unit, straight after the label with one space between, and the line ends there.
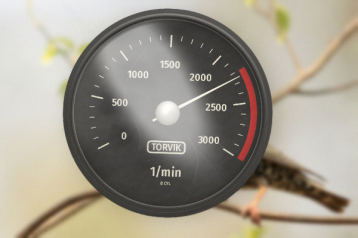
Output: **2250** rpm
